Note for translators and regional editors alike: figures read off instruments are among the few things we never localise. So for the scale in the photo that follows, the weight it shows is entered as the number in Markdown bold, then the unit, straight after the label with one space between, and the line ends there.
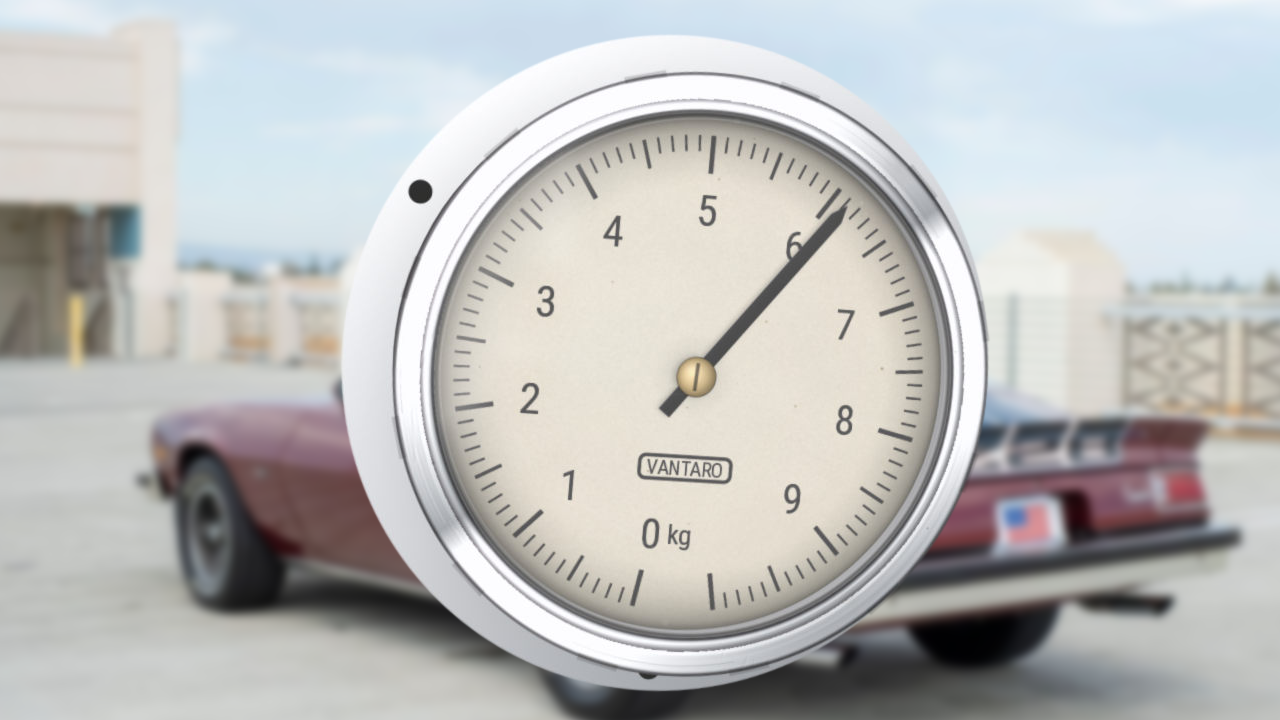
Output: **6.1** kg
